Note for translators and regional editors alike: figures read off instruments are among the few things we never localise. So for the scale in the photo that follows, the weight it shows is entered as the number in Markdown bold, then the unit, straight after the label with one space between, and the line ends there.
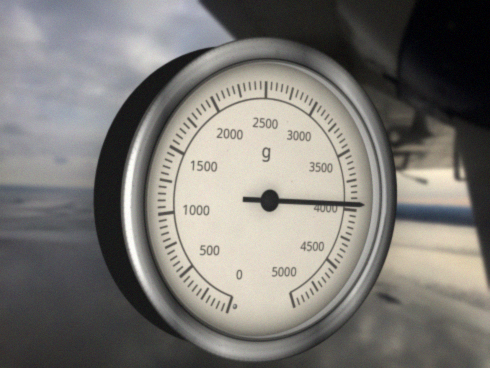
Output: **3950** g
